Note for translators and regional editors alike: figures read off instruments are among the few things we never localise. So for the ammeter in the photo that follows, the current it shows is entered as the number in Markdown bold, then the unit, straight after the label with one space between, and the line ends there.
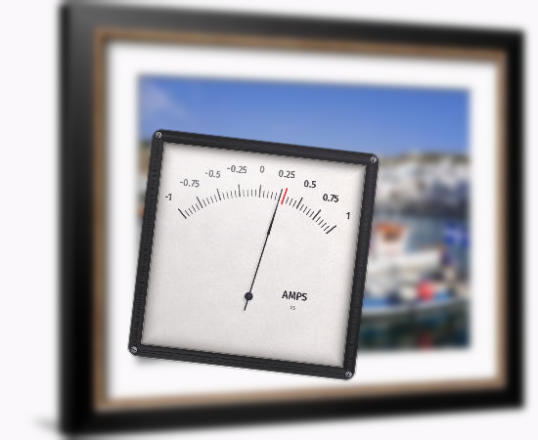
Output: **0.25** A
